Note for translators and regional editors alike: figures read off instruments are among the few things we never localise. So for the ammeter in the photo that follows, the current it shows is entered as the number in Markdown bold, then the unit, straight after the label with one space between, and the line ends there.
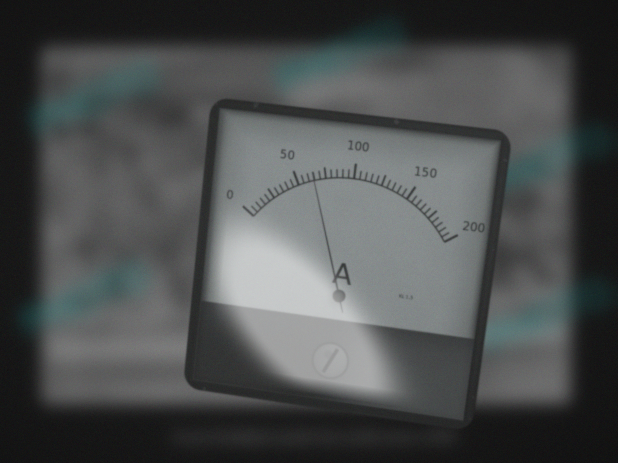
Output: **65** A
